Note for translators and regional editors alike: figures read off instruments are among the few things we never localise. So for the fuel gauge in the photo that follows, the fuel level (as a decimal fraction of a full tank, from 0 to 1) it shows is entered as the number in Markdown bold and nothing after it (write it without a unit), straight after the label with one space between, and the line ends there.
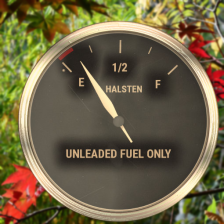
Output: **0.125**
